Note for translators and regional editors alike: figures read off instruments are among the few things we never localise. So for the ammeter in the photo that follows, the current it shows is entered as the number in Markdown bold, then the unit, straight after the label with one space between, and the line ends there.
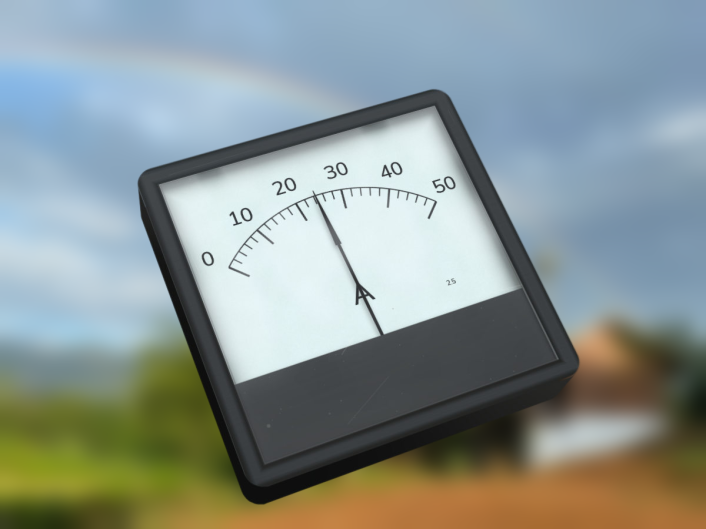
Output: **24** A
